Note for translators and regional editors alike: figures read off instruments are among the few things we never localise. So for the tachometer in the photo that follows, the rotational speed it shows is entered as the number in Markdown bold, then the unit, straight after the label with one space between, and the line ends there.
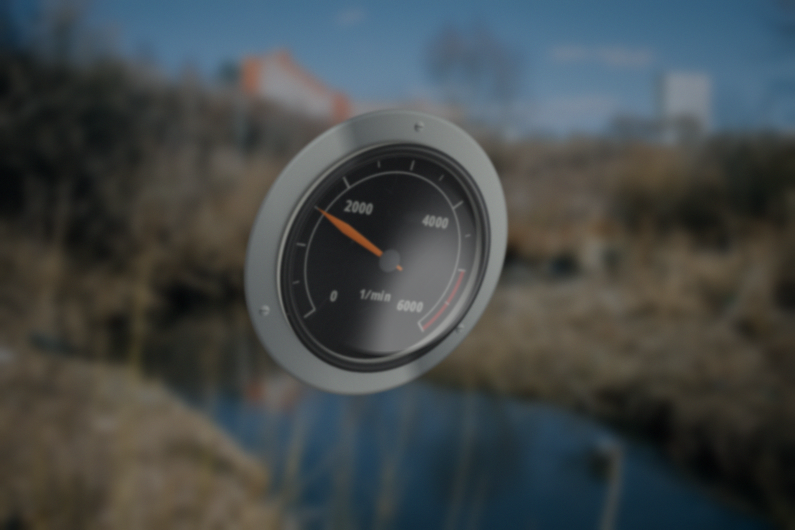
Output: **1500** rpm
